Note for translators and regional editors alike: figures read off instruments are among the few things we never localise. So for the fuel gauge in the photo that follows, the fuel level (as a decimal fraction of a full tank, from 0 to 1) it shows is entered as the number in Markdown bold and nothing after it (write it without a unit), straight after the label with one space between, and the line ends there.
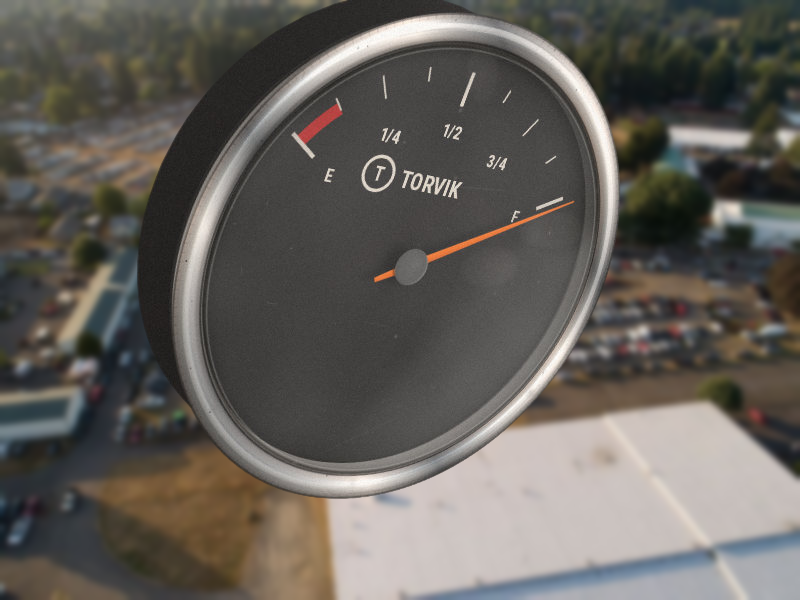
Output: **1**
